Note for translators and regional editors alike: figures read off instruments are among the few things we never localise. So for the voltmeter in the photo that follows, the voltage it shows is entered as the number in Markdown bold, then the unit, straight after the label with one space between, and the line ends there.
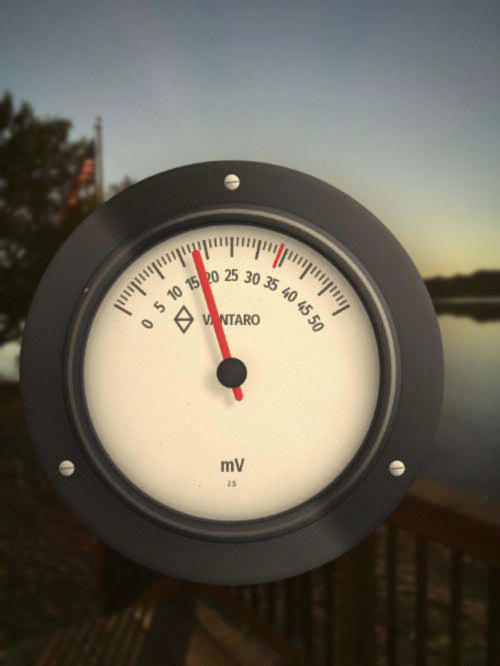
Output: **18** mV
